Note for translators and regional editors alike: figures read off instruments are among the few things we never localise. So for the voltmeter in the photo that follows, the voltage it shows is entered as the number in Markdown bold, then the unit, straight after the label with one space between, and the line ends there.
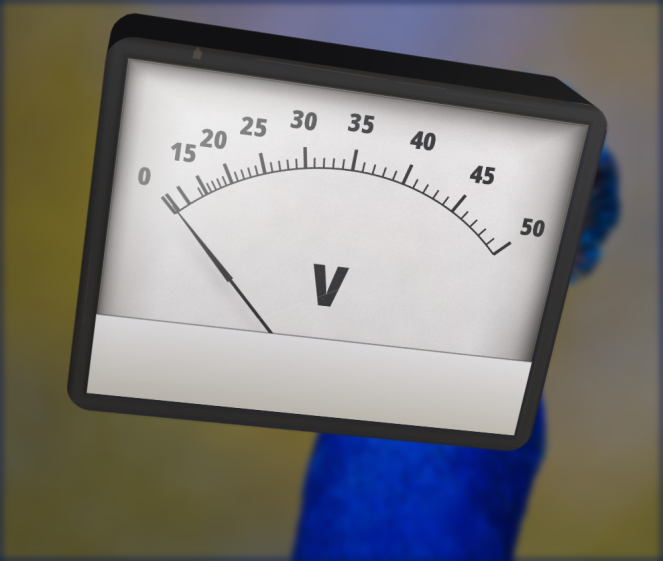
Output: **5** V
